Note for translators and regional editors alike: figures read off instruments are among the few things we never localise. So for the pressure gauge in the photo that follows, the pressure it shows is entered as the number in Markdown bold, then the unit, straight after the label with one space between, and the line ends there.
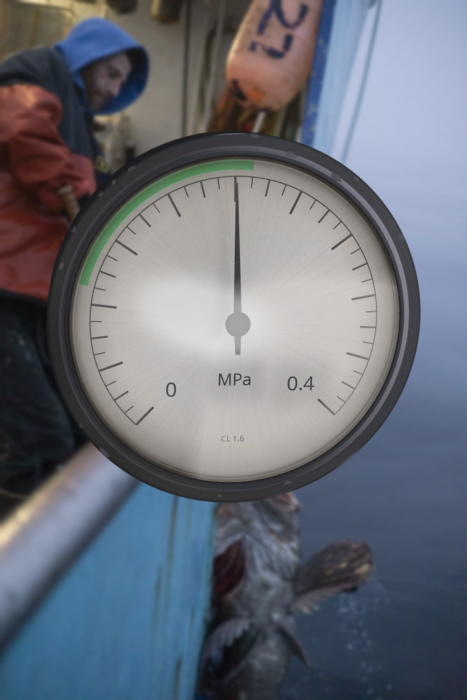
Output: **0.2** MPa
